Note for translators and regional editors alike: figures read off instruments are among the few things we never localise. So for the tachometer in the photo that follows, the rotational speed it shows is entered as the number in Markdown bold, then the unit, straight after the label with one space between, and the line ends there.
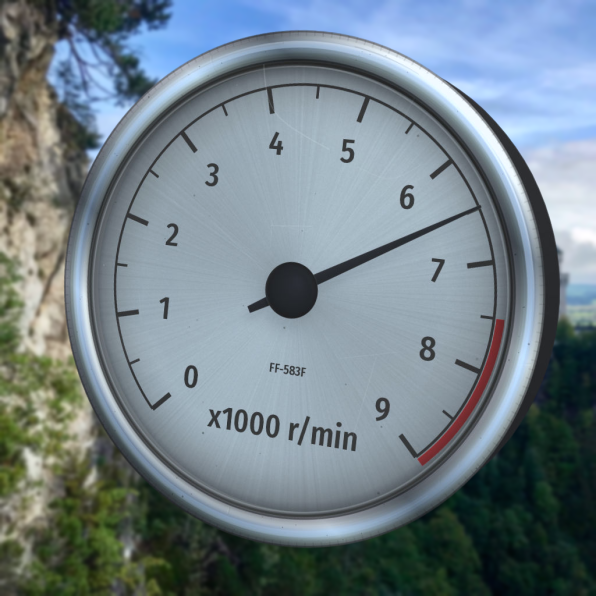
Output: **6500** rpm
